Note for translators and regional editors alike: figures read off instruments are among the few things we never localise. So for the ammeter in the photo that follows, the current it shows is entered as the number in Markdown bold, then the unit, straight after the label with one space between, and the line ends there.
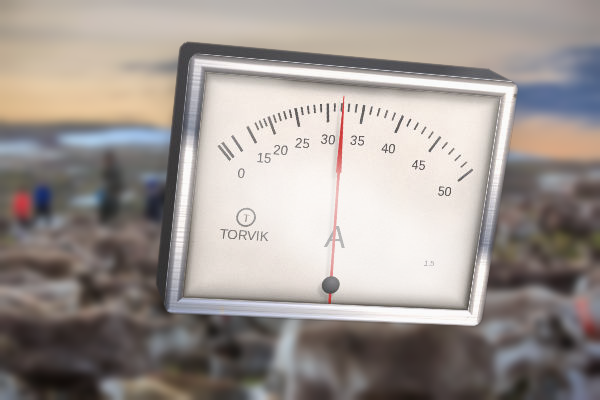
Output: **32** A
